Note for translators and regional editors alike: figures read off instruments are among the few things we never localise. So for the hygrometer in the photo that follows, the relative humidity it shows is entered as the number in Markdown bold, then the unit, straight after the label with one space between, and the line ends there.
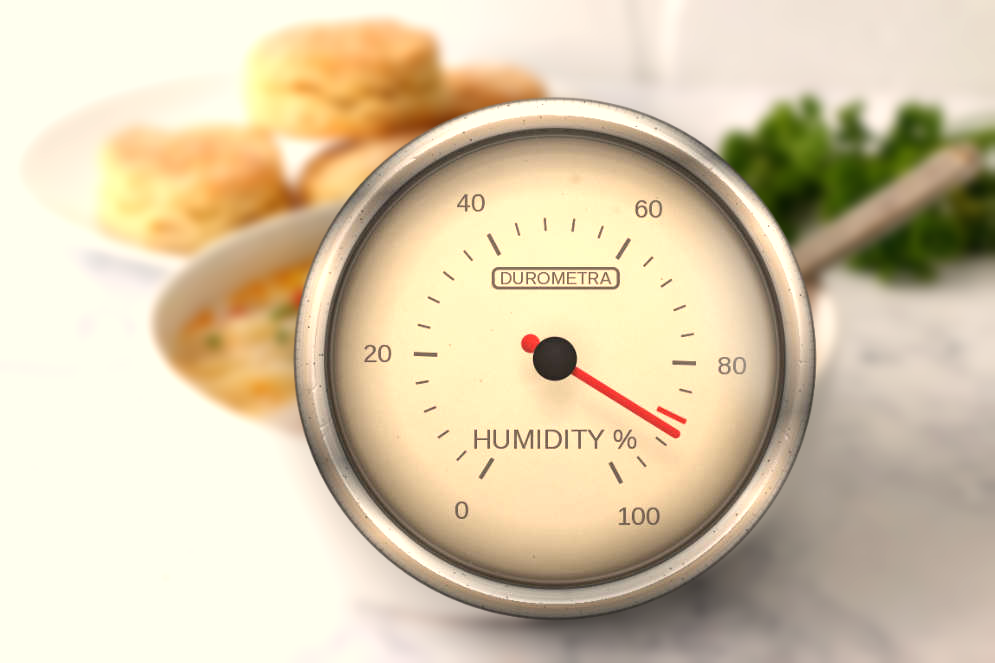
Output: **90** %
